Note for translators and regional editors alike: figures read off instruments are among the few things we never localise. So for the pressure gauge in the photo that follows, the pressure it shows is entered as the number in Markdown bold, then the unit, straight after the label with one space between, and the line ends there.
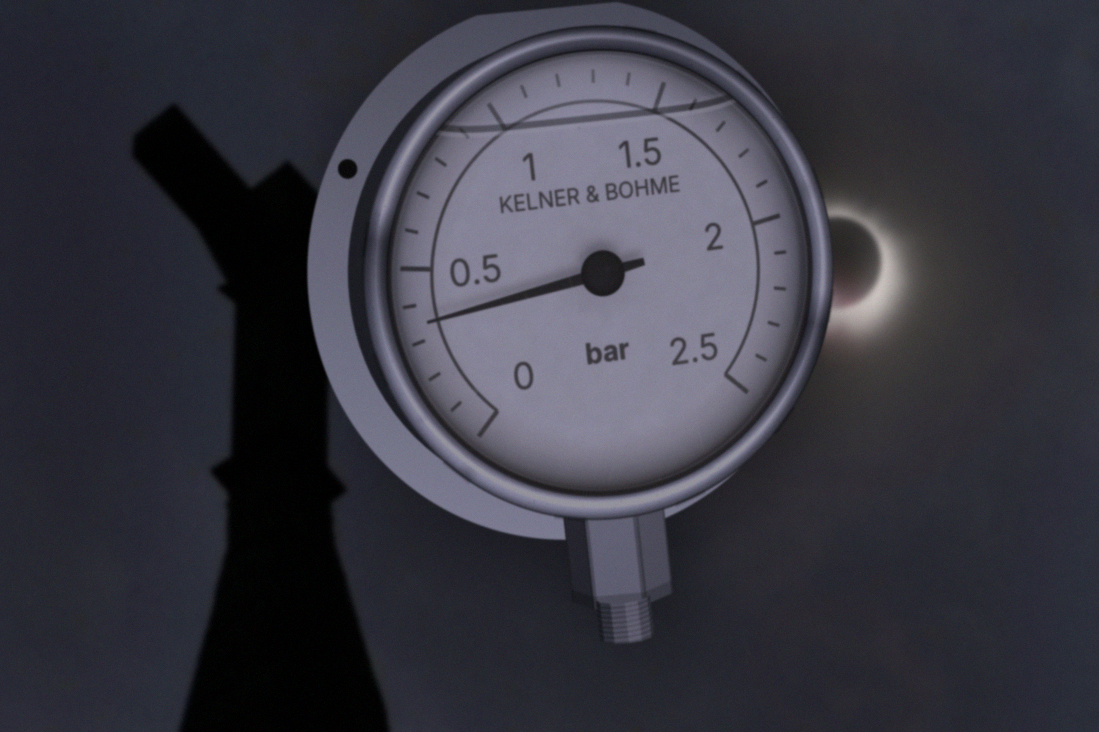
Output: **0.35** bar
